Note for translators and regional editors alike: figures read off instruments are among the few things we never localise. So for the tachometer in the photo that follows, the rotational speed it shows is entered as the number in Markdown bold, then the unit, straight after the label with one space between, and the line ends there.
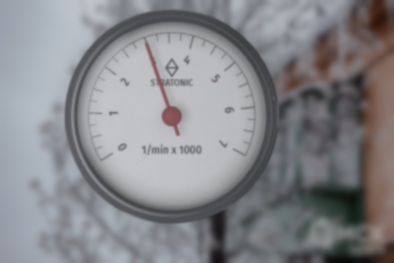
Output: **3000** rpm
